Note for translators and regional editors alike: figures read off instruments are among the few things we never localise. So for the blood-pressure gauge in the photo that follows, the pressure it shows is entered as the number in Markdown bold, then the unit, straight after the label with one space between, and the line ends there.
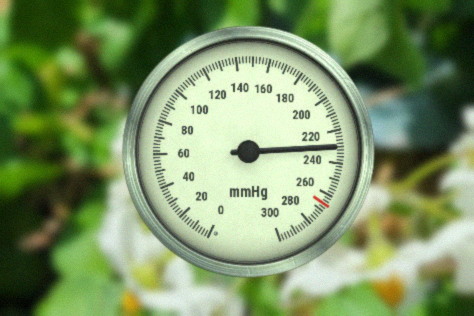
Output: **230** mmHg
